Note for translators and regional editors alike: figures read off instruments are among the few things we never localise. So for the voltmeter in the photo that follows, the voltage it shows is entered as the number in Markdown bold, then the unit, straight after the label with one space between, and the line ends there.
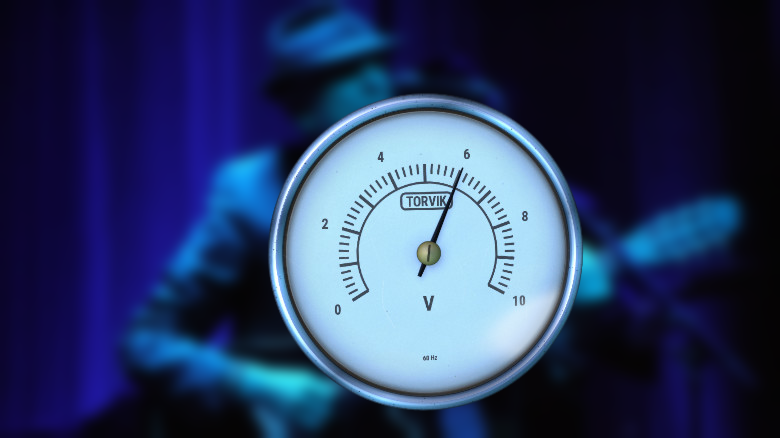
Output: **6** V
